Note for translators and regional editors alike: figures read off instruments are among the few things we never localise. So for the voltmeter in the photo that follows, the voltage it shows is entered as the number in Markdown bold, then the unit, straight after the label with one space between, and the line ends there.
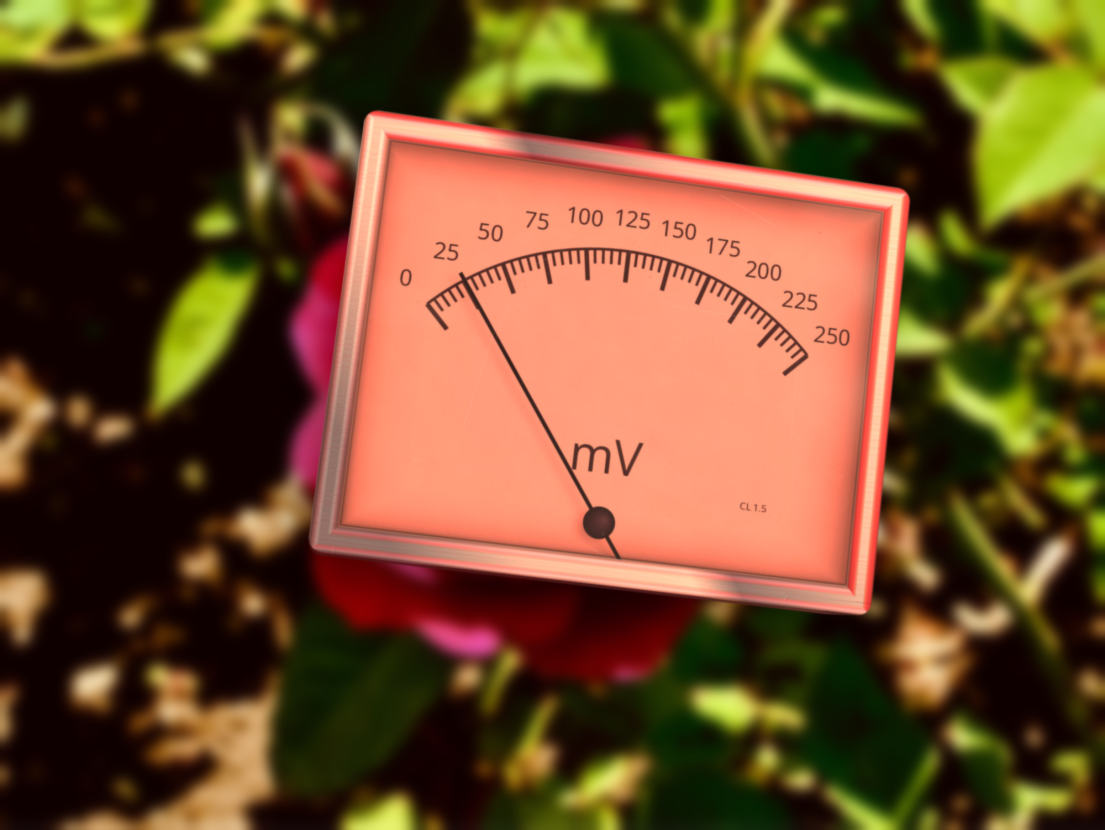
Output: **25** mV
